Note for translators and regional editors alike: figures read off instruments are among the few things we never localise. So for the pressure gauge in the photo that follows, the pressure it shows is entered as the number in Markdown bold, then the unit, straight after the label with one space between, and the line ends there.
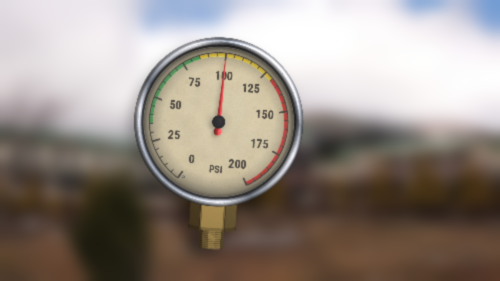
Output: **100** psi
